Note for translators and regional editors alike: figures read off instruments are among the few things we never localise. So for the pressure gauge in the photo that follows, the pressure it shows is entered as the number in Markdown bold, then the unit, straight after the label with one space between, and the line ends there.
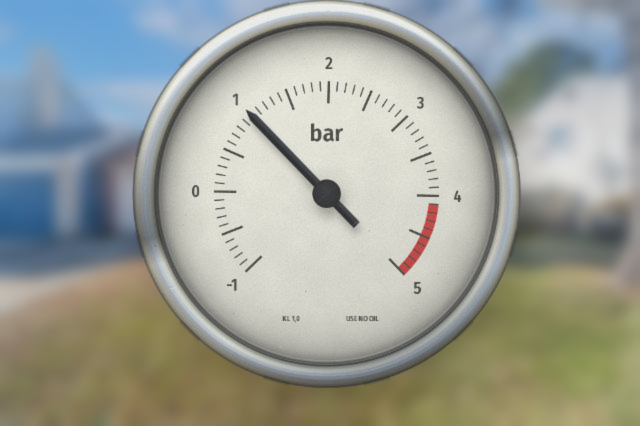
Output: **1** bar
